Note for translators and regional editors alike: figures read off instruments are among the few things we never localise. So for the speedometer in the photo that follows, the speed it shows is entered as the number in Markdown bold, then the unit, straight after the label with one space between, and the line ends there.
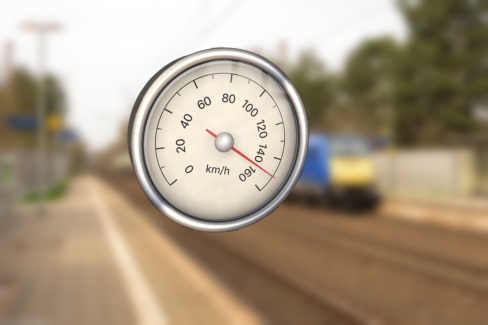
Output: **150** km/h
